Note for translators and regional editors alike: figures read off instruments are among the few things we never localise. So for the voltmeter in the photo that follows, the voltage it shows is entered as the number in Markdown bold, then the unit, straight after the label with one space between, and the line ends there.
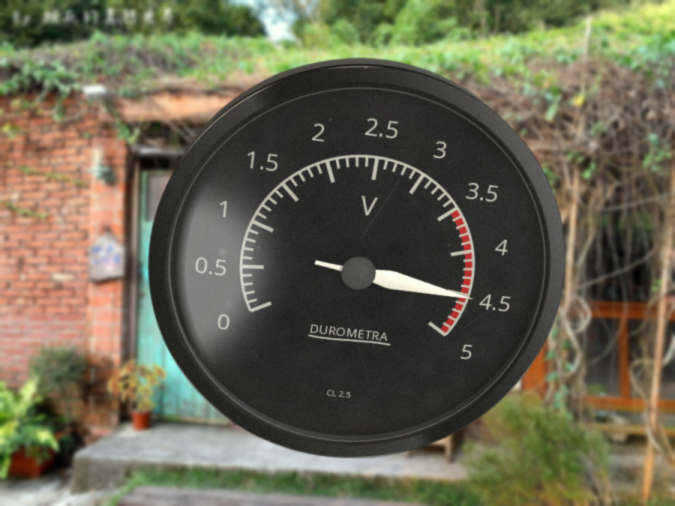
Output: **4.5** V
